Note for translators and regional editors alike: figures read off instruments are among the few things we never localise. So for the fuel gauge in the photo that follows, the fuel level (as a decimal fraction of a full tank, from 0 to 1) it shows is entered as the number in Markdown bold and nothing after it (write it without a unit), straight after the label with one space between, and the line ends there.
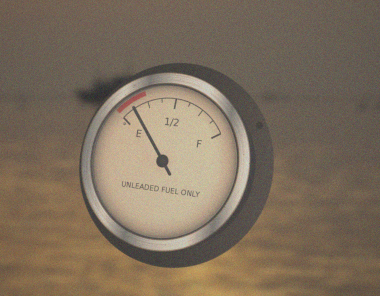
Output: **0.125**
